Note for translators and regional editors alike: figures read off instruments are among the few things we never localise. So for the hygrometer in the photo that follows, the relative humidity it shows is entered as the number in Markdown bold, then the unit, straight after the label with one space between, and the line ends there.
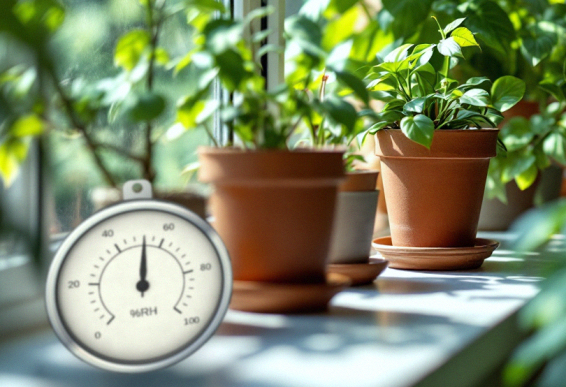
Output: **52** %
